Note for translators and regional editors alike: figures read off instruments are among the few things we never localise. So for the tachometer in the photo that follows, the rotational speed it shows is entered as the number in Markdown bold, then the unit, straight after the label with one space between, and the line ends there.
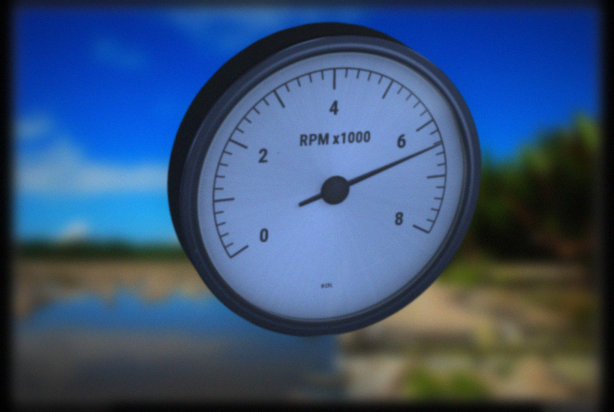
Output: **6400** rpm
